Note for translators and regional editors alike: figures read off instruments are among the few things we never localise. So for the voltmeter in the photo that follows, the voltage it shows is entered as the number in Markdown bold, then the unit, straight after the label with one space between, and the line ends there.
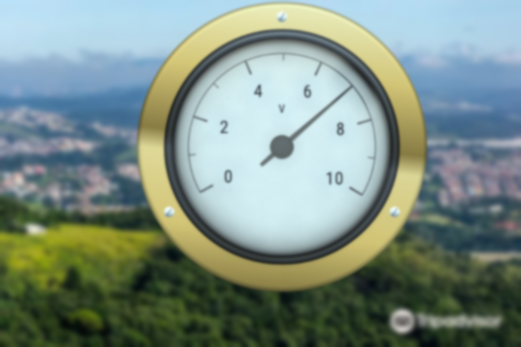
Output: **7** V
